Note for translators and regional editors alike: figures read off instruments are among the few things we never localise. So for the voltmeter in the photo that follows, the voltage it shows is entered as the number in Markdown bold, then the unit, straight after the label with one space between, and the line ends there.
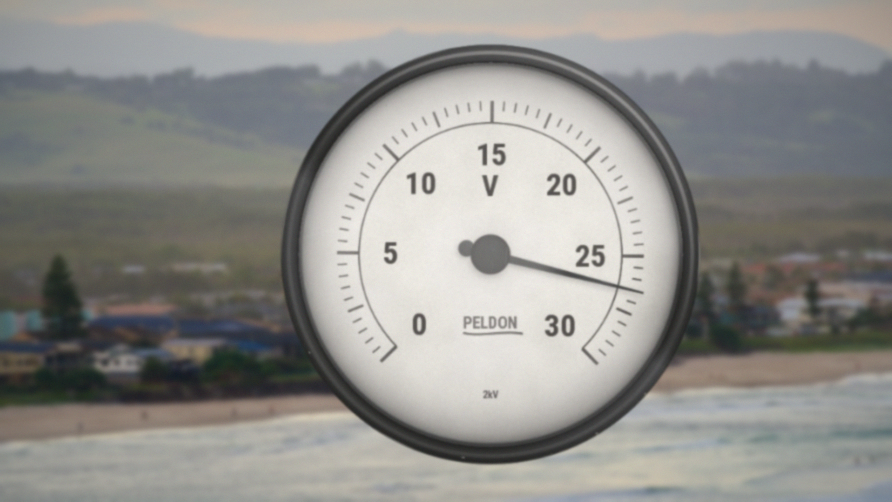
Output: **26.5** V
